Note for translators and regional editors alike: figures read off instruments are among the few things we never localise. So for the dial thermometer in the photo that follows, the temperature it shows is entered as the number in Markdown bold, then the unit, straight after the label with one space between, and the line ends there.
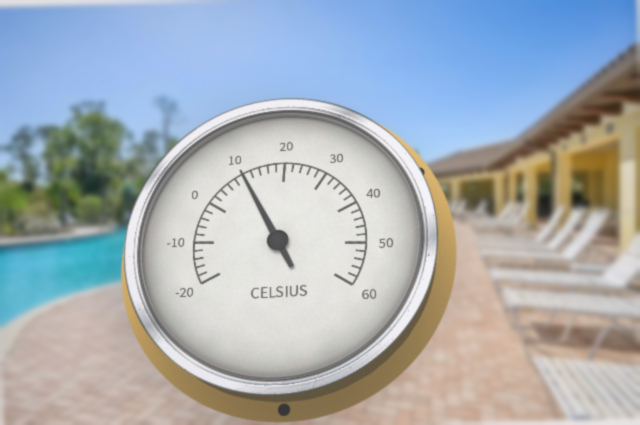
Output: **10** °C
